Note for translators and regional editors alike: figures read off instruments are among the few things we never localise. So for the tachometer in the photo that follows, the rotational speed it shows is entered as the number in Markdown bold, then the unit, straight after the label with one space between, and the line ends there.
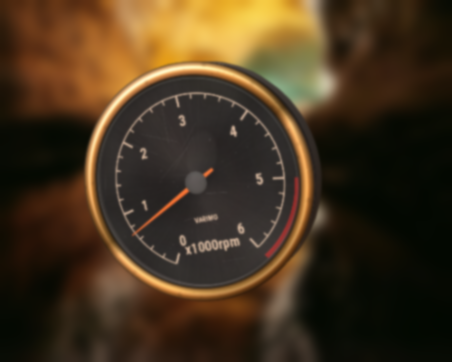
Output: **700** rpm
